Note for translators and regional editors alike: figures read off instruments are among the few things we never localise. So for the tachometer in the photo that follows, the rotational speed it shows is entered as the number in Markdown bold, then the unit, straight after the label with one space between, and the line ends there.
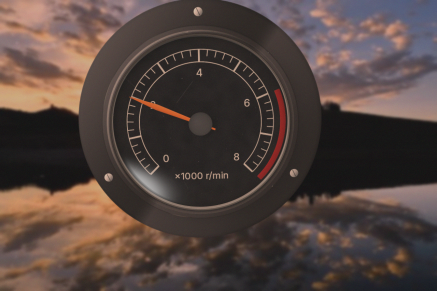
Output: **2000** rpm
